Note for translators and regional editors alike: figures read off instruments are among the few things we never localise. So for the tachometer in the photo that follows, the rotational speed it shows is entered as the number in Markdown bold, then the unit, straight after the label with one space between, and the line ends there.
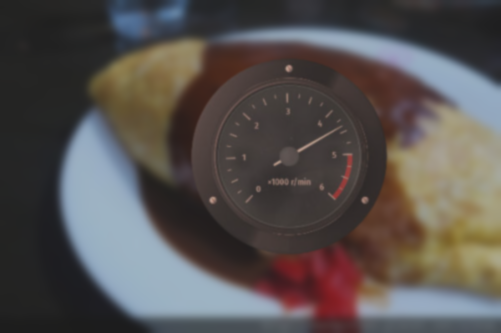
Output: **4375** rpm
